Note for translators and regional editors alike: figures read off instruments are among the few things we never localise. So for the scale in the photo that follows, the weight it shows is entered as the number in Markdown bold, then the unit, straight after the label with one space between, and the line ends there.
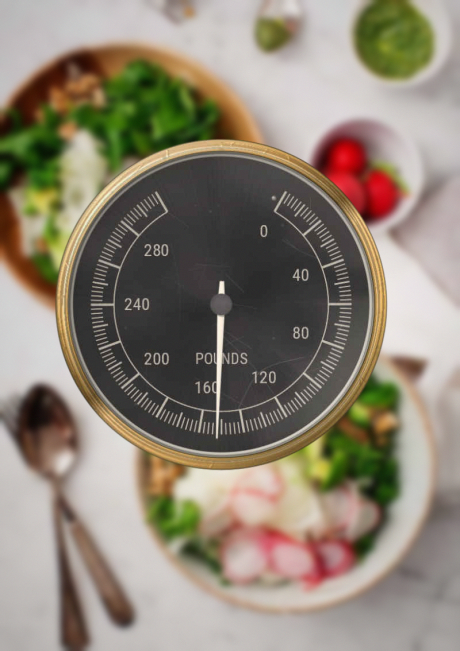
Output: **152** lb
